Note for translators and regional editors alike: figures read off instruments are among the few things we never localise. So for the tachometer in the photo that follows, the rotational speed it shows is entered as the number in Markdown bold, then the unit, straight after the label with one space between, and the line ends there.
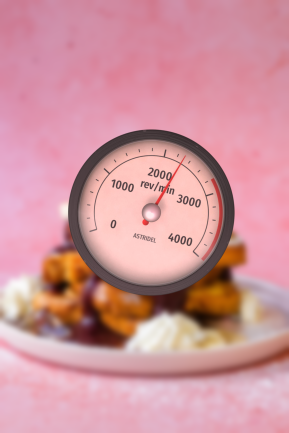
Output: **2300** rpm
